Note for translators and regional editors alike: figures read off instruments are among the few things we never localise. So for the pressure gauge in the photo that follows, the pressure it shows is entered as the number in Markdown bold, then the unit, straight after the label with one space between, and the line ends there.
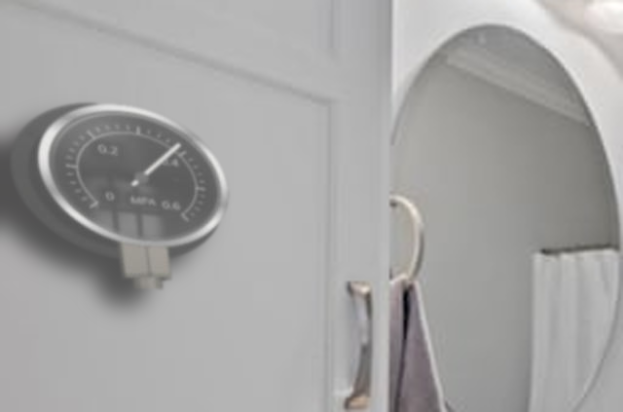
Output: **0.38** MPa
